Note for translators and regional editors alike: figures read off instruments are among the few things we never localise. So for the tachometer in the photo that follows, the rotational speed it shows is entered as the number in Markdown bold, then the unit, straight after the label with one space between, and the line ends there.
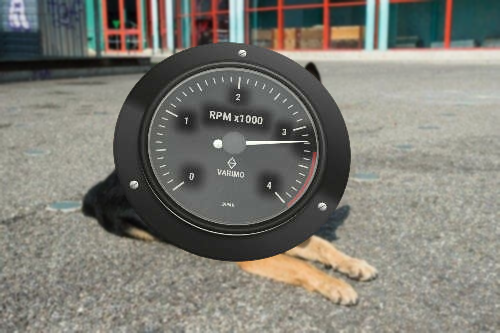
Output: **3200** rpm
